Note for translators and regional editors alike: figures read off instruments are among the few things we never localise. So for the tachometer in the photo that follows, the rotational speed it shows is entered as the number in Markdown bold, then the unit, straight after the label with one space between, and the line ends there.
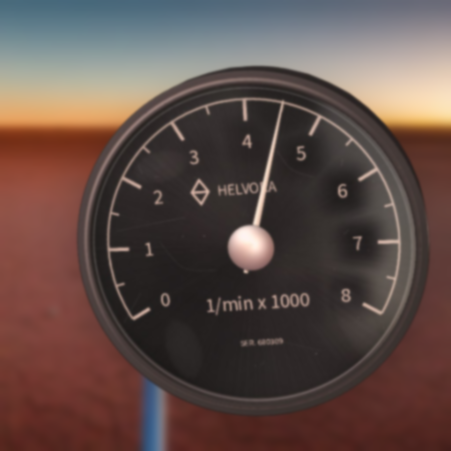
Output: **4500** rpm
